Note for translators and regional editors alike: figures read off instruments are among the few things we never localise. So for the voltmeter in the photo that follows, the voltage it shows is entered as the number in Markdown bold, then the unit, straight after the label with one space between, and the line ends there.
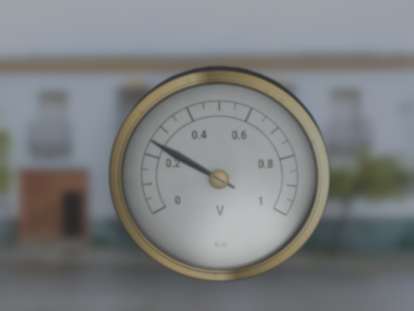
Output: **0.25** V
